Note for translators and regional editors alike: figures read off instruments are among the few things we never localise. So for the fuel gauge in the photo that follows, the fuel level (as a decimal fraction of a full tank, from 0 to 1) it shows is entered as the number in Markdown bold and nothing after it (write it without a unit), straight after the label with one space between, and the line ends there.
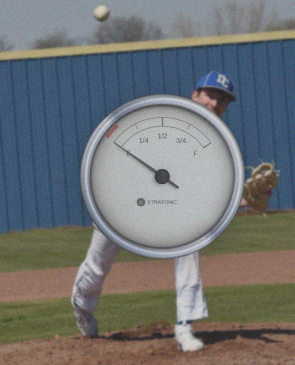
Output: **0**
